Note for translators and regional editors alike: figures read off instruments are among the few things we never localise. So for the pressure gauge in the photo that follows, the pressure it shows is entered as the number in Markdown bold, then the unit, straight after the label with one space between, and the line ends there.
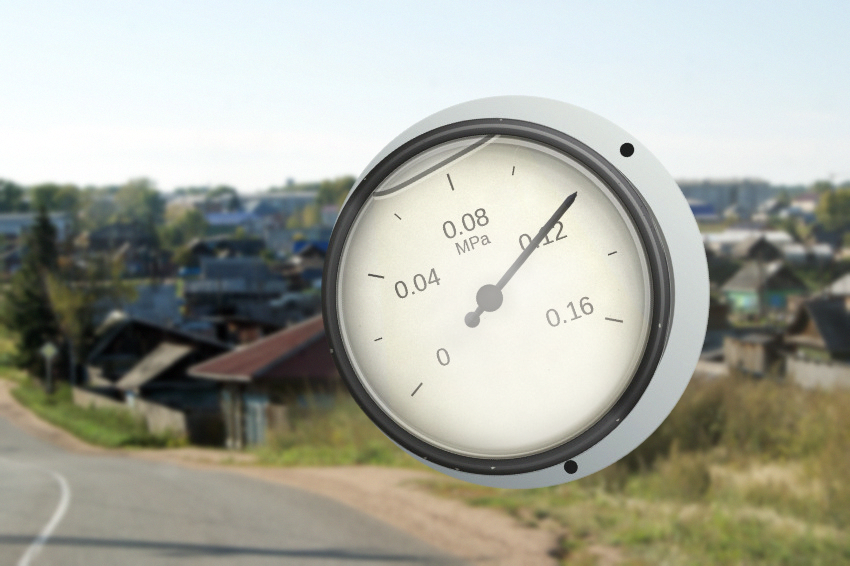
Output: **0.12** MPa
